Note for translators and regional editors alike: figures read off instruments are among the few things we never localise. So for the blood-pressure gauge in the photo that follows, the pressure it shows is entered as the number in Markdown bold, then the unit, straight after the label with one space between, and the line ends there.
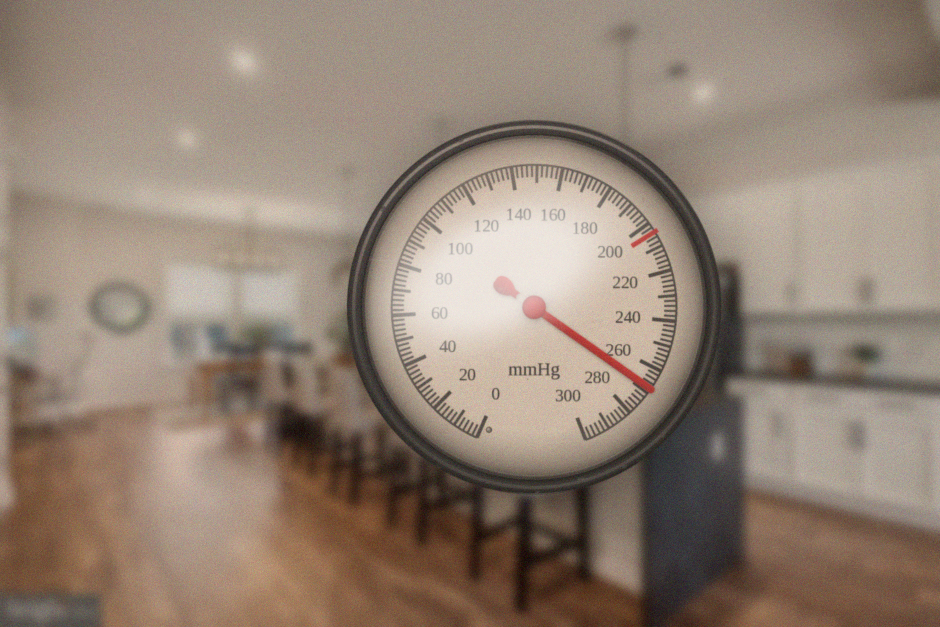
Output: **268** mmHg
